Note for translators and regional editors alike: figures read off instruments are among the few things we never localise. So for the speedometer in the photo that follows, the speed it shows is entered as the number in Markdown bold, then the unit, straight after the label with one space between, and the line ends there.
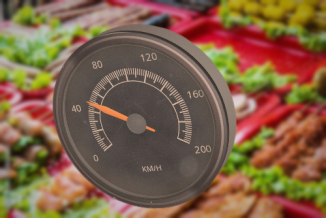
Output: **50** km/h
